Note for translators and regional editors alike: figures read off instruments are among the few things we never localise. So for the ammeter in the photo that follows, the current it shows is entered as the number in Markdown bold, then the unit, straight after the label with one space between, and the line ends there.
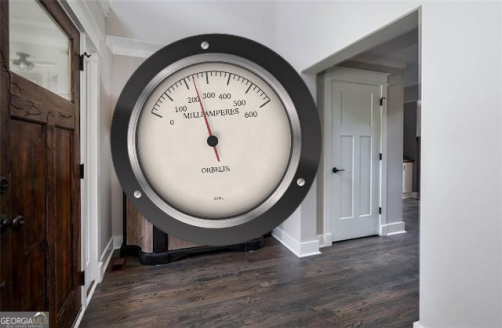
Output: **240** mA
